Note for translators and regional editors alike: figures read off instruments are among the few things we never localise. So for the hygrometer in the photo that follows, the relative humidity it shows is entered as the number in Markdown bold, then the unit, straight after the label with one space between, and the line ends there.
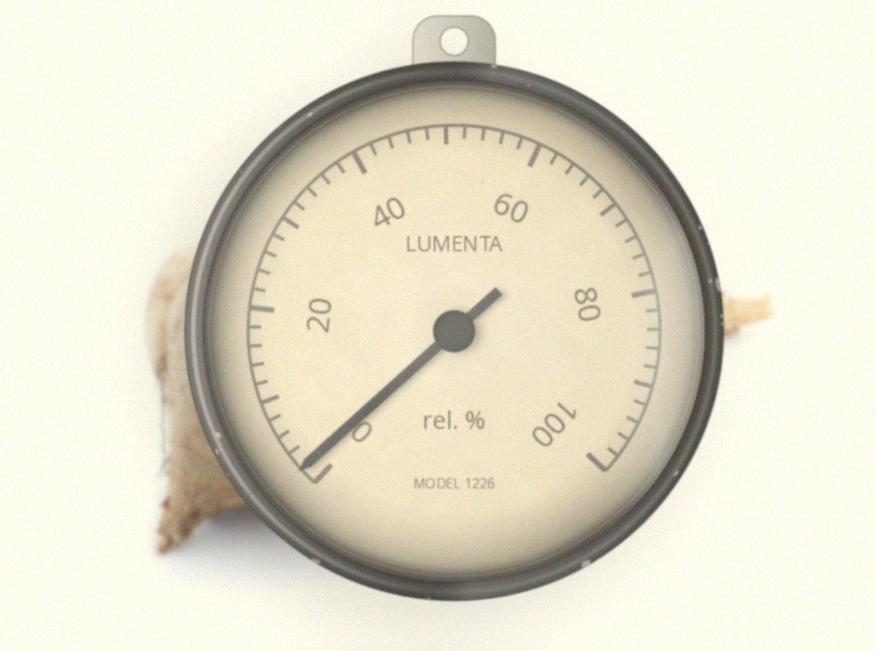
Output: **2** %
